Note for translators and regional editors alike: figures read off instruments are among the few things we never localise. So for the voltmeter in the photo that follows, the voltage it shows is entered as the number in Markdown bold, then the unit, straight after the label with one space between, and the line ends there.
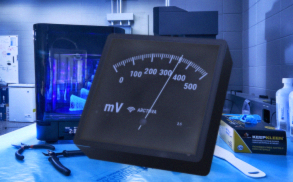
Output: **350** mV
